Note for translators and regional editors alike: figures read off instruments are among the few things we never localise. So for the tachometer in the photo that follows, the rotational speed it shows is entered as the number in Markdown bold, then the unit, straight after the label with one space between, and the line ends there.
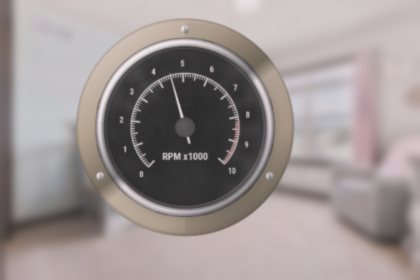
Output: **4500** rpm
